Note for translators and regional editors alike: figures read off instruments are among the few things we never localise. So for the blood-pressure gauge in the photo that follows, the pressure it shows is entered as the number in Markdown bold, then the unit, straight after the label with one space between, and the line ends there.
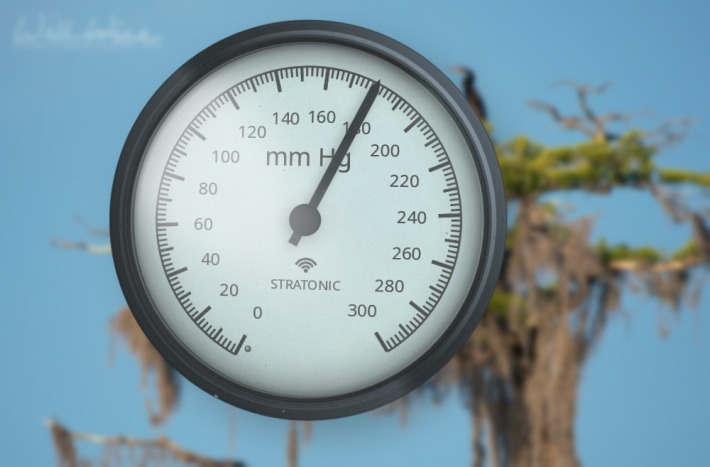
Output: **180** mmHg
